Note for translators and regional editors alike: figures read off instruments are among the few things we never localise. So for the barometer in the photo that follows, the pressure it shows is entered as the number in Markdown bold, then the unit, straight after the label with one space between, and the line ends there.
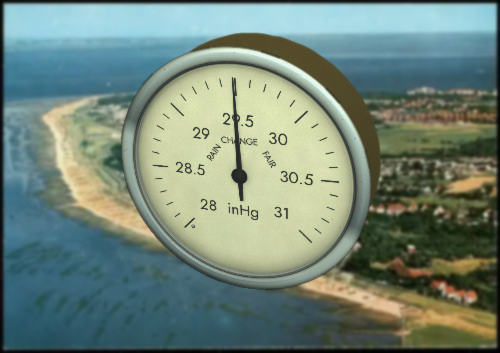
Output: **29.5** inHg
